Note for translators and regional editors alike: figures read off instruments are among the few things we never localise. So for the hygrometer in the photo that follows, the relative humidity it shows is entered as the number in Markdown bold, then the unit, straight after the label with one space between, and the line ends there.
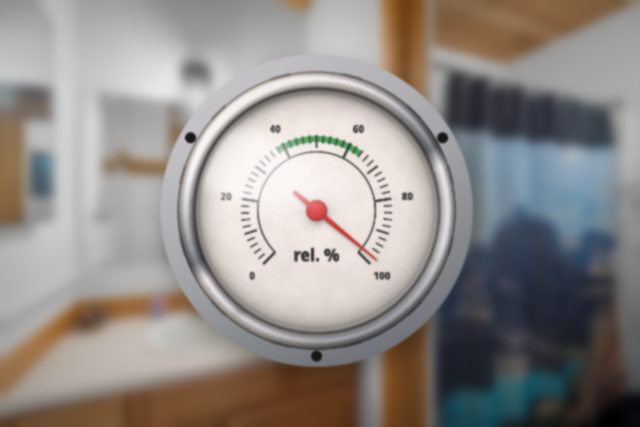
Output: **98** %
